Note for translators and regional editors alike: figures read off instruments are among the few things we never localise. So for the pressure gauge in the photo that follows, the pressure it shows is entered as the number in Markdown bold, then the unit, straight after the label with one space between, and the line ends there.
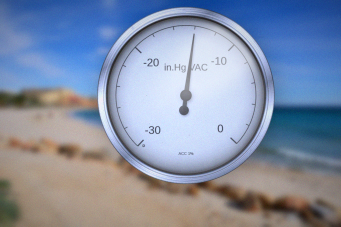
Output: **-14** inHg
